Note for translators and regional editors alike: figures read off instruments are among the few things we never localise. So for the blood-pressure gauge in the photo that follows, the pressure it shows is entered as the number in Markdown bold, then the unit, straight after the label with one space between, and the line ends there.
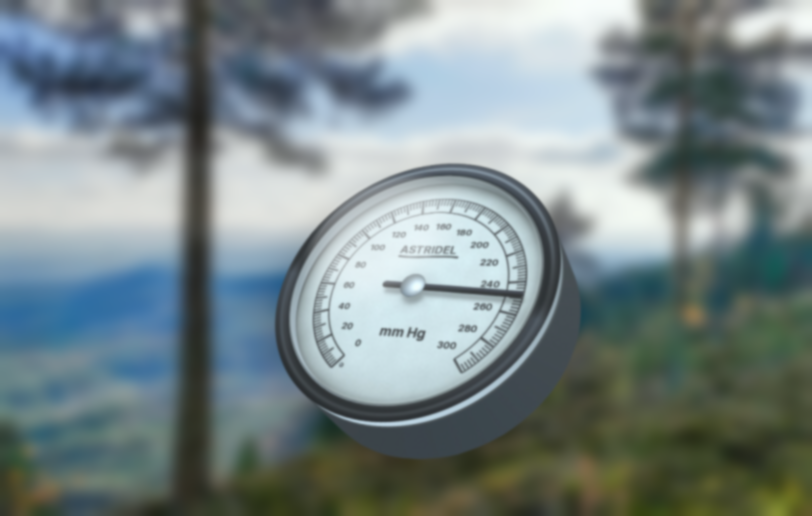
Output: **250** mmHg
